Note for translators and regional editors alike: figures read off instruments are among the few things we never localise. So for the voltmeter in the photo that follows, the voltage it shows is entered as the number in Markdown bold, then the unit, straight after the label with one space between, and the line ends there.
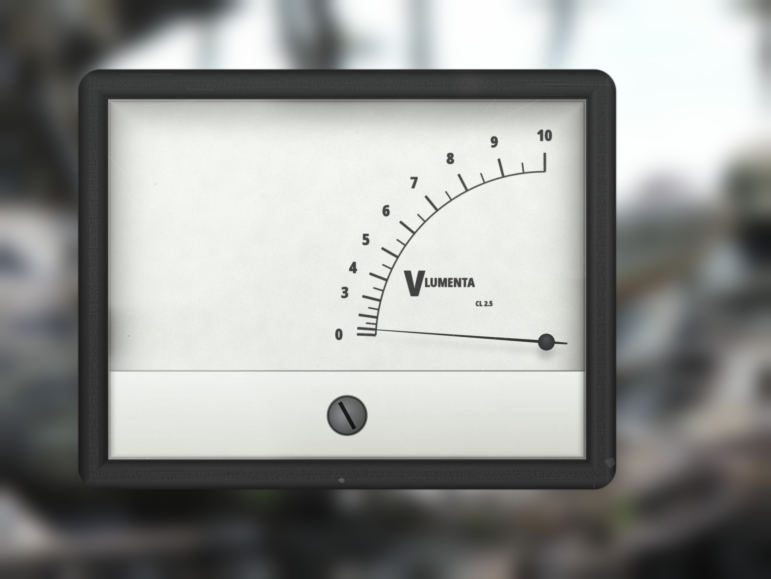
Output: **1** V
